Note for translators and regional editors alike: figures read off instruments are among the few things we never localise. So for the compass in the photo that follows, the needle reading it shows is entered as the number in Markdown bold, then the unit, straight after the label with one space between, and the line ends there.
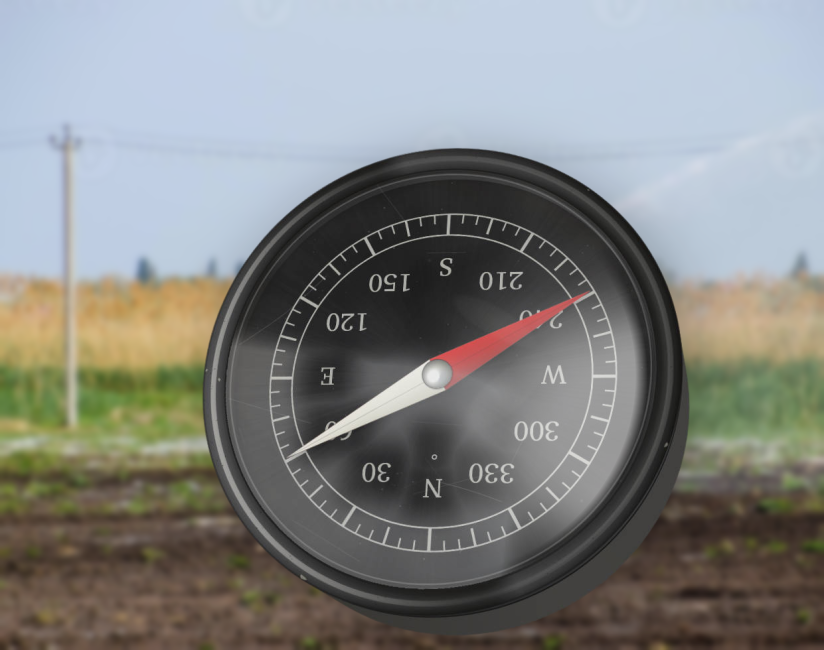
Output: **240** °
